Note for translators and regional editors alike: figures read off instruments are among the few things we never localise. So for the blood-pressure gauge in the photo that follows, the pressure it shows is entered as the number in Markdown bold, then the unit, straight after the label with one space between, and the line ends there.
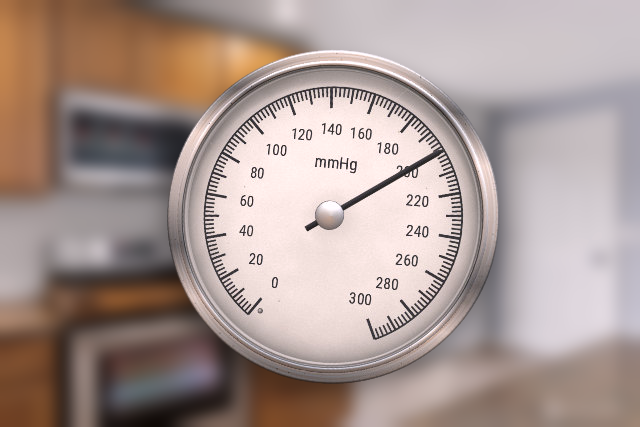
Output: **200** mmHg
